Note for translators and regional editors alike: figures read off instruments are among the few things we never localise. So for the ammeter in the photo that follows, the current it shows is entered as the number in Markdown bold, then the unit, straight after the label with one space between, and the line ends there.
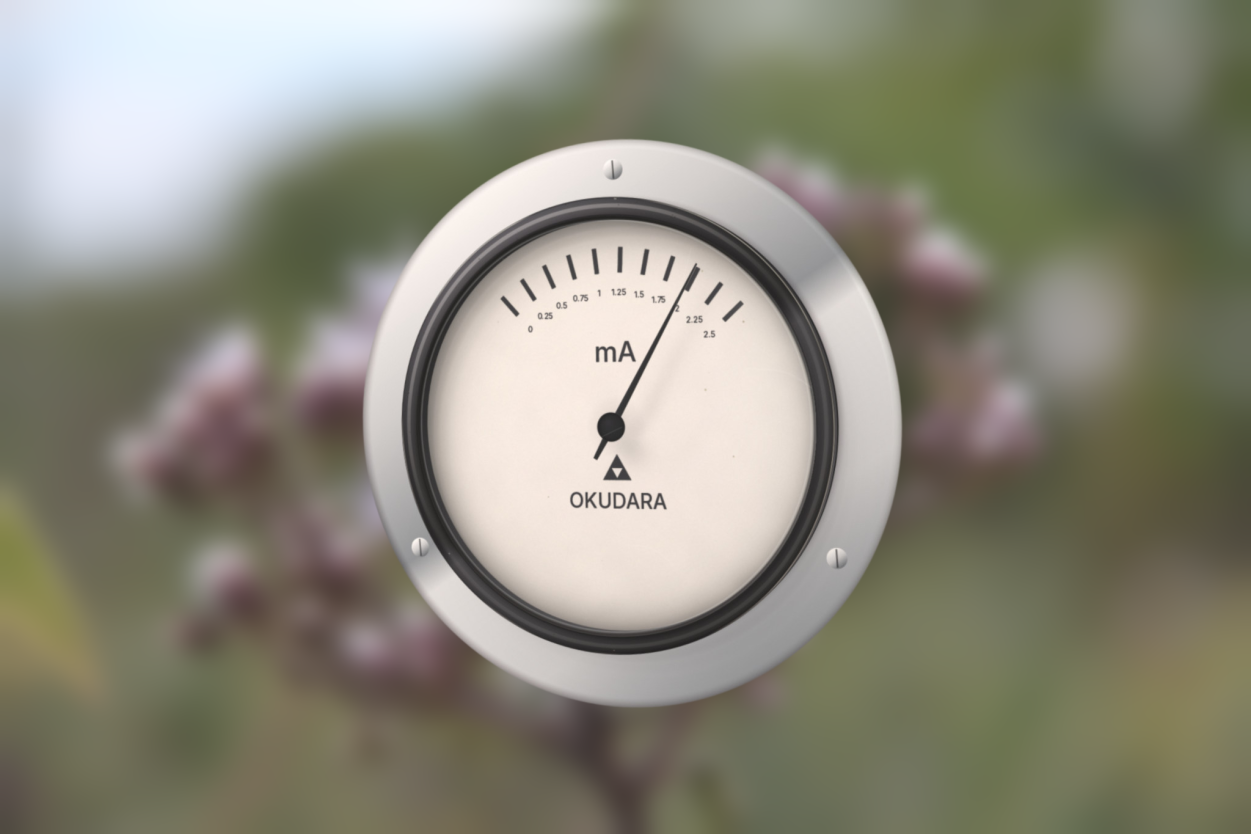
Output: **2** mA
